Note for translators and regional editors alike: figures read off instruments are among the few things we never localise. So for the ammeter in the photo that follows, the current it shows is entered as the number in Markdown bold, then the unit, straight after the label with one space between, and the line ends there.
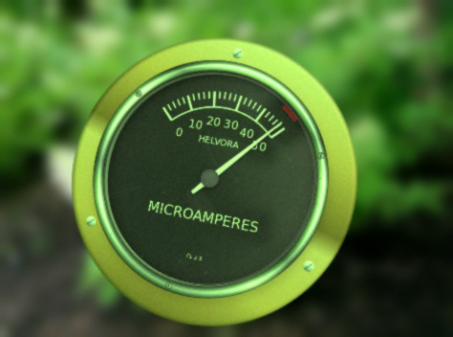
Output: **48** µA
